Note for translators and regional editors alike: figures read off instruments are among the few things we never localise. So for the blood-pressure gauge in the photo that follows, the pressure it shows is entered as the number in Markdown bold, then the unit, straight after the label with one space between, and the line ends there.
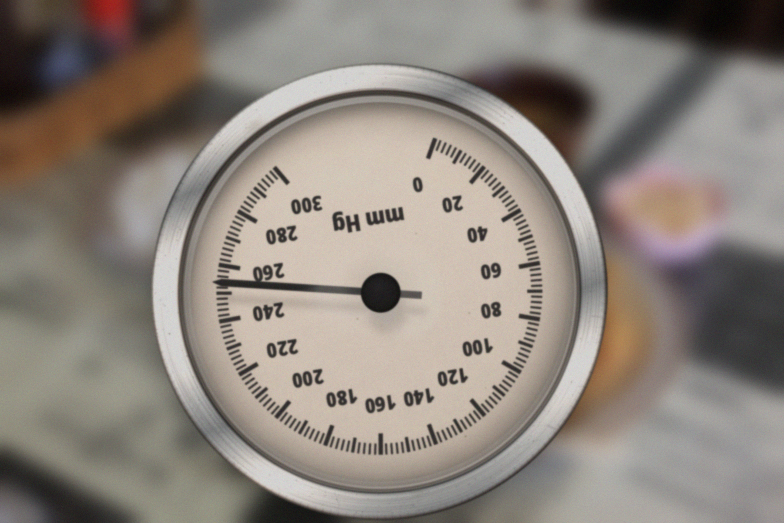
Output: **254** mmHg
